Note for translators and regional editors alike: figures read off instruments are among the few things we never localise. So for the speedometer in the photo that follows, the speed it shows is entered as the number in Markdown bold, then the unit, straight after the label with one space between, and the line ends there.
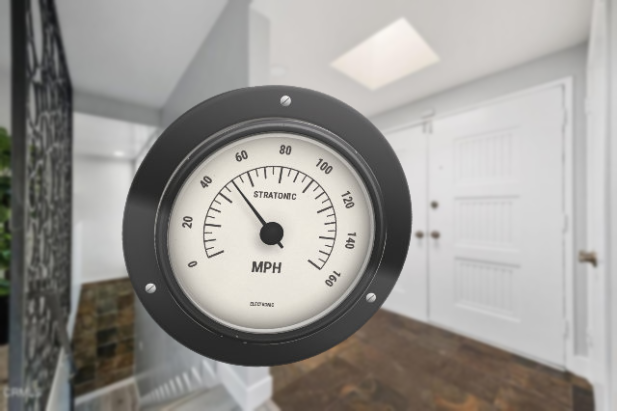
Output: **50** mph
